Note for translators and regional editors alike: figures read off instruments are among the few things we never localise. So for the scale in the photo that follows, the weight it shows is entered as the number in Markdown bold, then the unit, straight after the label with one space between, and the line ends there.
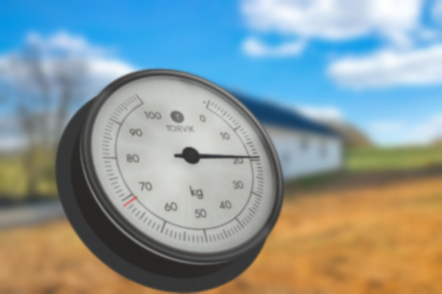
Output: **20** kg
